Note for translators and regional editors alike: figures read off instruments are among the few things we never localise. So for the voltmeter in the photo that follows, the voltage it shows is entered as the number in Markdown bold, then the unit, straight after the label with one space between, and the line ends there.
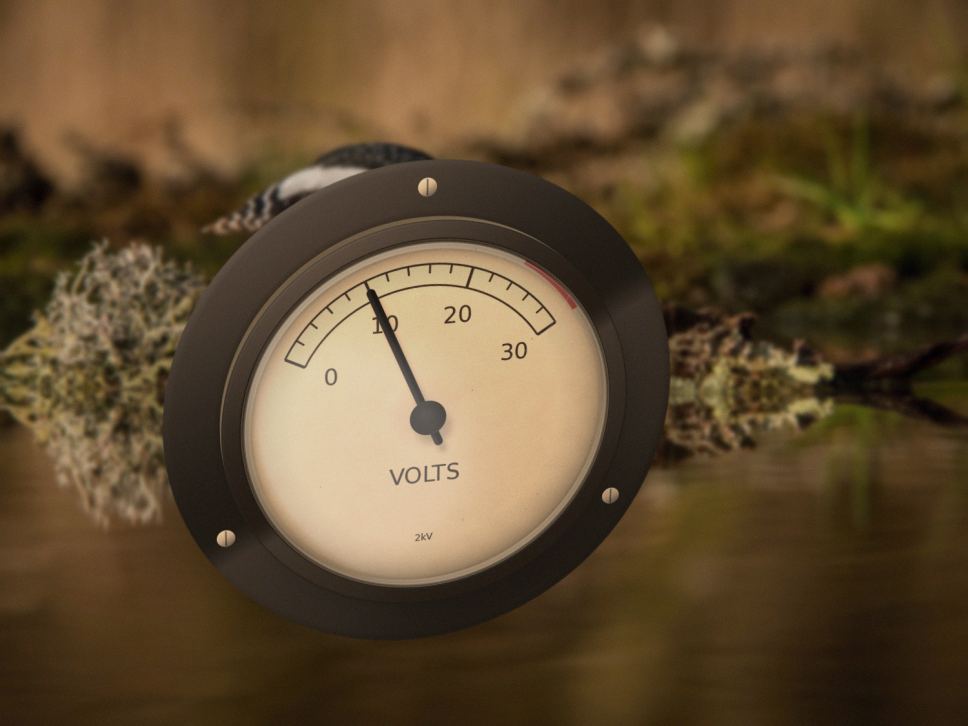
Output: **10** V
